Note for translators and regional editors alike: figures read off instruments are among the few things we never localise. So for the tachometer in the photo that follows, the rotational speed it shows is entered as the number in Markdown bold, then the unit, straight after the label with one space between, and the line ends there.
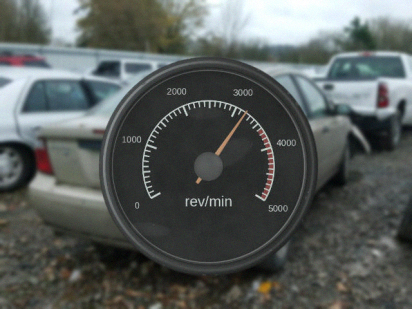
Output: **3200** rpm
